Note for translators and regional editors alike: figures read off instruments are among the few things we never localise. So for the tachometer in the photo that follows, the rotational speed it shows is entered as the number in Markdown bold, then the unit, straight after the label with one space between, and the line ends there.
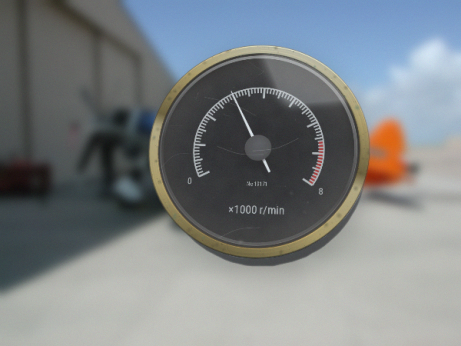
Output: **3000** rpm
